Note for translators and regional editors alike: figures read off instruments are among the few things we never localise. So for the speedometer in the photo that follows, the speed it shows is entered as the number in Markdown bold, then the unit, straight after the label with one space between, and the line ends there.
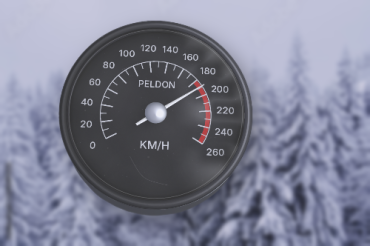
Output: **190** km/h
